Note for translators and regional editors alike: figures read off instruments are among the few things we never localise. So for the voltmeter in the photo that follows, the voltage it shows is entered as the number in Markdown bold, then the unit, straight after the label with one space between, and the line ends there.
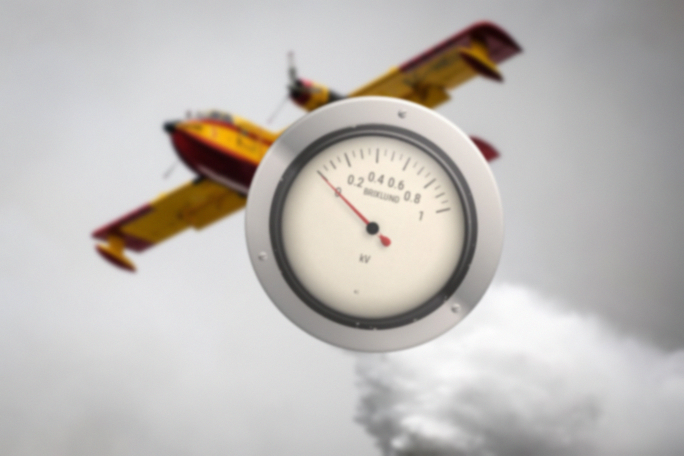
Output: **0** kV
